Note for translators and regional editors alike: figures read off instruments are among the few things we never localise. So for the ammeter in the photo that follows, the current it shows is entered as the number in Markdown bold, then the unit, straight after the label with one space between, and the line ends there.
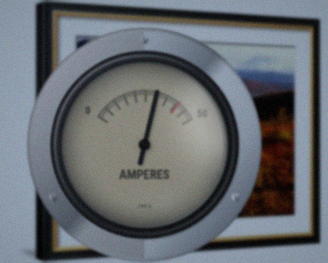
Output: **30** A
